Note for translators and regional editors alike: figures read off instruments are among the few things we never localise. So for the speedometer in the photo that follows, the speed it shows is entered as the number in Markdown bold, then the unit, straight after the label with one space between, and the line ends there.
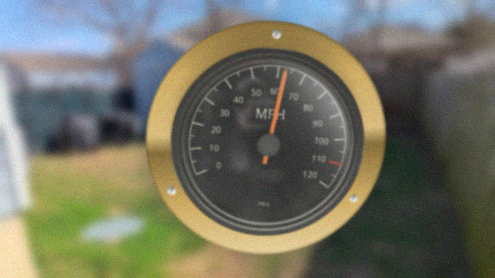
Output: **62.5** mph
